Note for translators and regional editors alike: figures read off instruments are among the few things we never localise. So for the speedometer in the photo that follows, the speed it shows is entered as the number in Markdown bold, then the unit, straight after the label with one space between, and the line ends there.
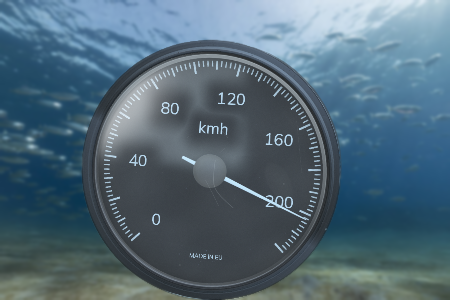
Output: **202** km/h
